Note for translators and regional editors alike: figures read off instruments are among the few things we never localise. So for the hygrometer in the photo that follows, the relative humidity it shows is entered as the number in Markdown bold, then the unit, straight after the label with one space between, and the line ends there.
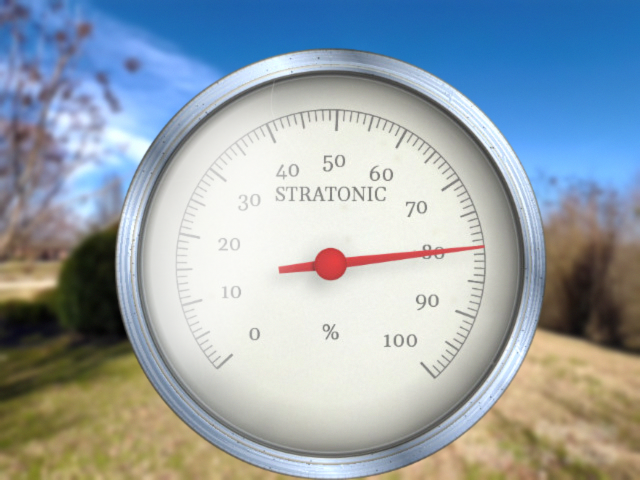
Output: **80** %
